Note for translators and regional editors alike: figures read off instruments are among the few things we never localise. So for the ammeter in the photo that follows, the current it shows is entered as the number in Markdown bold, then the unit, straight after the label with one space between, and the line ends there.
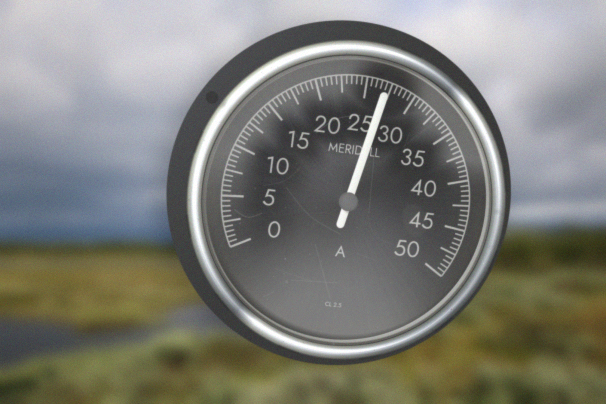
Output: **27** A
